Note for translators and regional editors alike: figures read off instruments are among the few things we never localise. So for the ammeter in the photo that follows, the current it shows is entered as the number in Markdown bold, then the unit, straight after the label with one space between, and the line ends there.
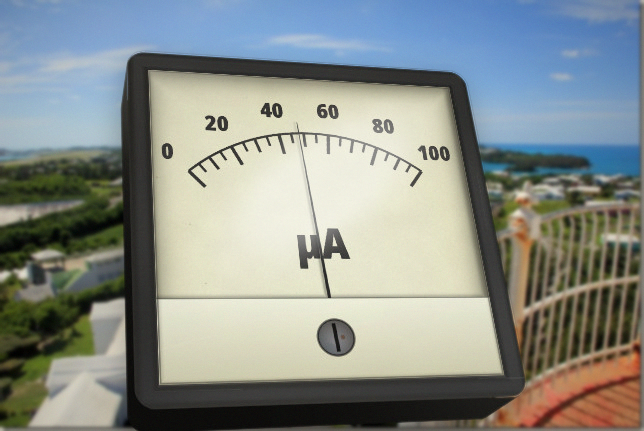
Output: **47.5** µA
